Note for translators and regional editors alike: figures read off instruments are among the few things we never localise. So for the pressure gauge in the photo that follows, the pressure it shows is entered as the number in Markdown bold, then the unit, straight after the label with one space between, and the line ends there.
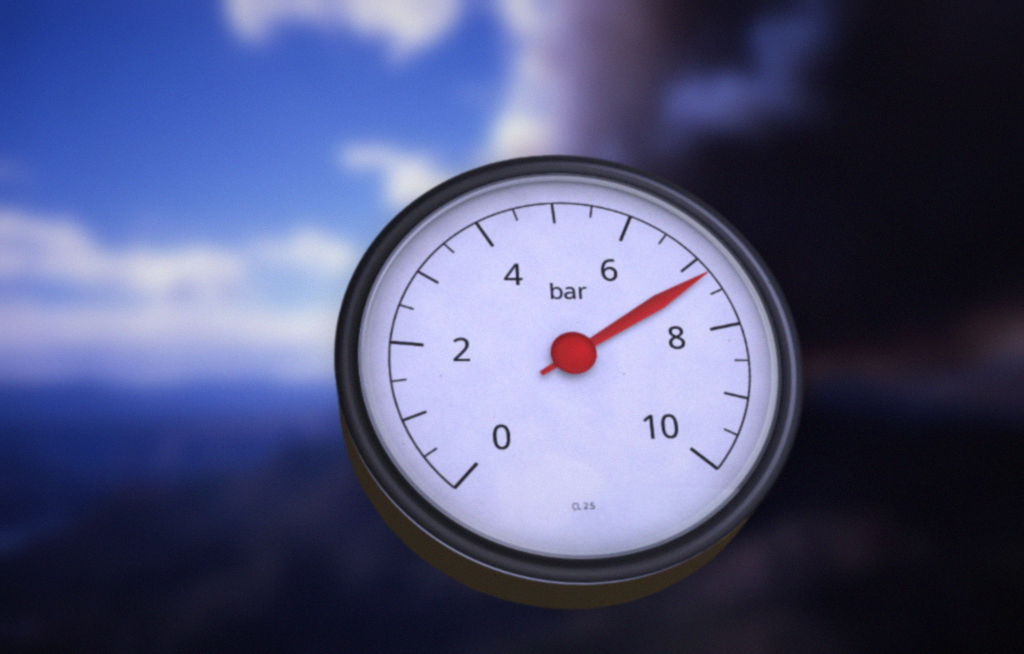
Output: **7.25** bar
